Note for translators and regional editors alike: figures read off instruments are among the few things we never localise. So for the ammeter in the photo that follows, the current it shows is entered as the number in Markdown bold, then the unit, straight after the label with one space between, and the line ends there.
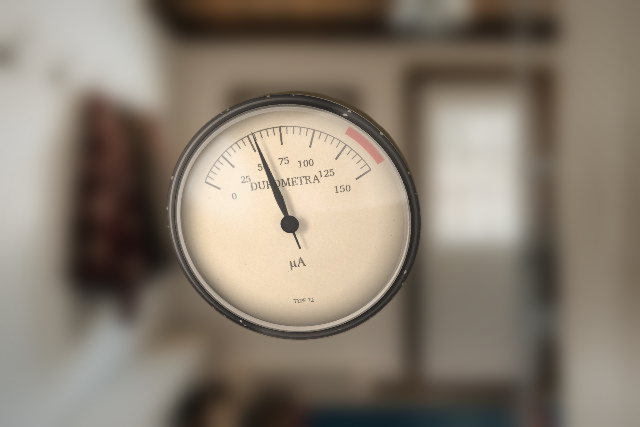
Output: **55** µA
